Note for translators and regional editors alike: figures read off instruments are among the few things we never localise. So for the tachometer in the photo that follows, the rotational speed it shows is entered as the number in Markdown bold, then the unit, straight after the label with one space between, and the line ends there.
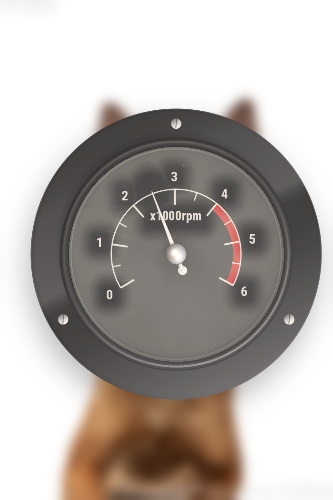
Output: **2500** rpm
